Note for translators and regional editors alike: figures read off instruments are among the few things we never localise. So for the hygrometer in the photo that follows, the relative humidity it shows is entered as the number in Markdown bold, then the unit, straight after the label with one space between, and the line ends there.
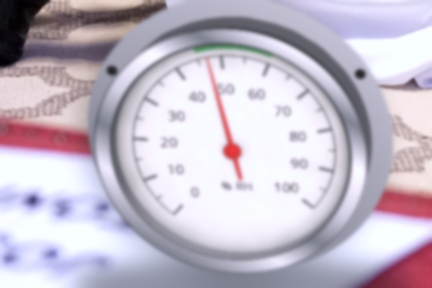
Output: **47.5** %
